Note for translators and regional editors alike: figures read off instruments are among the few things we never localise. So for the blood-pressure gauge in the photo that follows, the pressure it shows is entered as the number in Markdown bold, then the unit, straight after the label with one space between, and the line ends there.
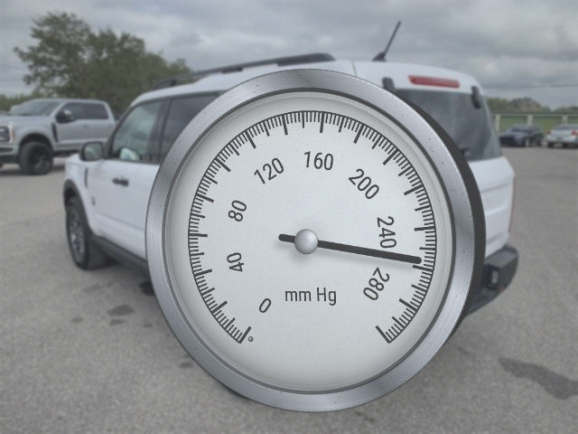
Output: **256** mmHg
